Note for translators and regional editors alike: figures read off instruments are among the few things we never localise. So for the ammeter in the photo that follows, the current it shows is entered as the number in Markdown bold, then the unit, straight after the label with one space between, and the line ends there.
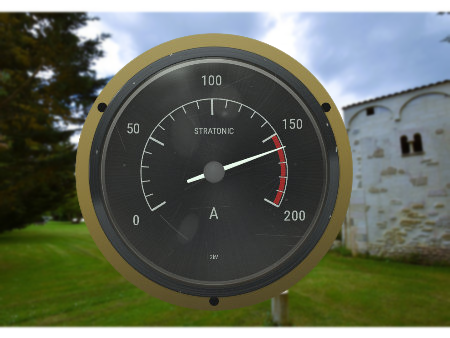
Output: **160** A
